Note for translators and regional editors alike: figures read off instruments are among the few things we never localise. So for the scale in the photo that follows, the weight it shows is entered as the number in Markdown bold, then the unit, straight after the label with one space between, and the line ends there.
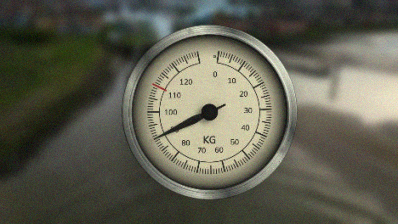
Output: **90** kg
